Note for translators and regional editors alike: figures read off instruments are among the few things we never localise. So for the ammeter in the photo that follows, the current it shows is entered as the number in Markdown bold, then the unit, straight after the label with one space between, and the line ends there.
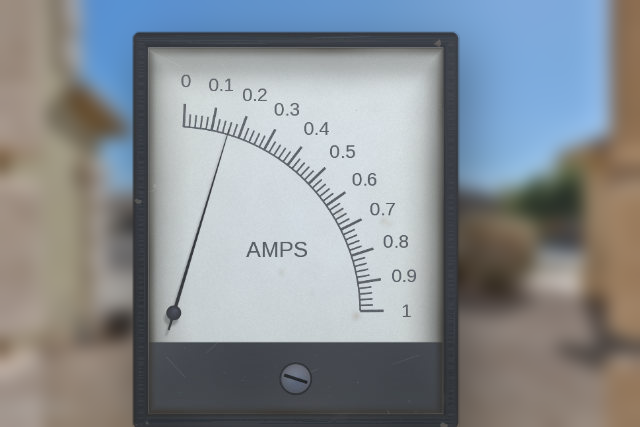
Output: **0.16** A
